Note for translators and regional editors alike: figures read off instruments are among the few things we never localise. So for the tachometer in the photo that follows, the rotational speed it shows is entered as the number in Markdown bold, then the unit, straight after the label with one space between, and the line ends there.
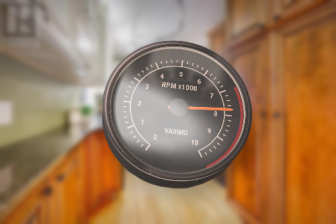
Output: **7800** rpm
